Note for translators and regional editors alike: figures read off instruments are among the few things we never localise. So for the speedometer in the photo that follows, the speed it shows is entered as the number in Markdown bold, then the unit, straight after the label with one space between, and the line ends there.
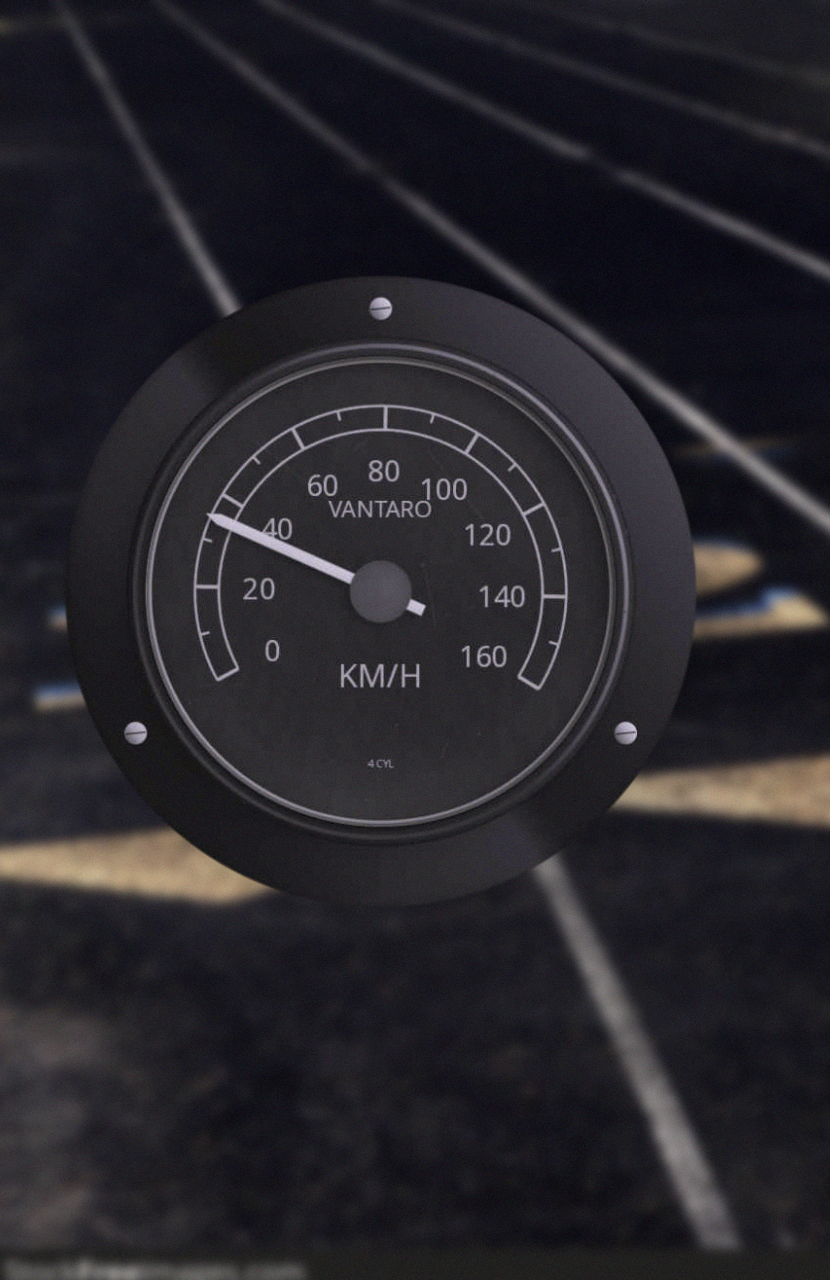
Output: **35** km/h
